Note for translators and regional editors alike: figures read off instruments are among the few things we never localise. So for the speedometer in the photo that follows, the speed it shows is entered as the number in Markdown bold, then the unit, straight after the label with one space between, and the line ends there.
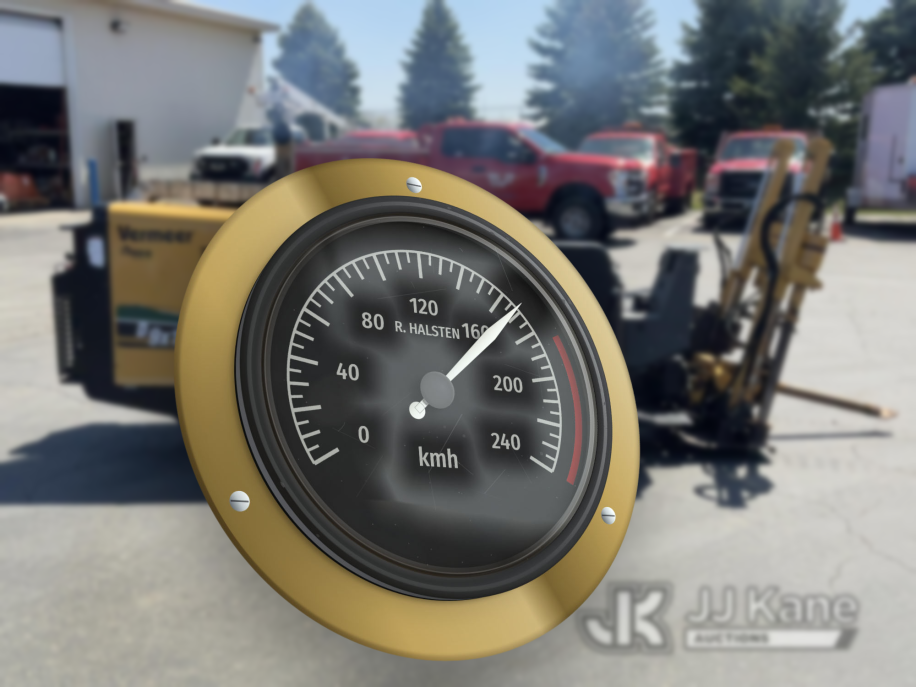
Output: **167.5** km/h
